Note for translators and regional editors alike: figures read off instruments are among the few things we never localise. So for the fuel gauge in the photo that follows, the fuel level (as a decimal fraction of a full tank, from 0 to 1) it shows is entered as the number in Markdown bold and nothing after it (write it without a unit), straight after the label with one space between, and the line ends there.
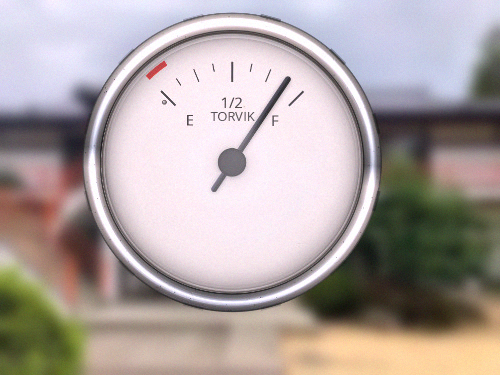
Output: **0.875**
